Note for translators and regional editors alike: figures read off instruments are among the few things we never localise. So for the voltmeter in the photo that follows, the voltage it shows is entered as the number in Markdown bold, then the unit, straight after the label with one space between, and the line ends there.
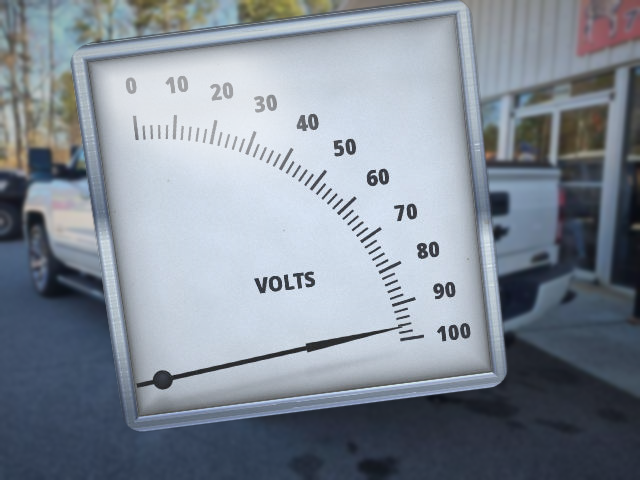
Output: **96** V
